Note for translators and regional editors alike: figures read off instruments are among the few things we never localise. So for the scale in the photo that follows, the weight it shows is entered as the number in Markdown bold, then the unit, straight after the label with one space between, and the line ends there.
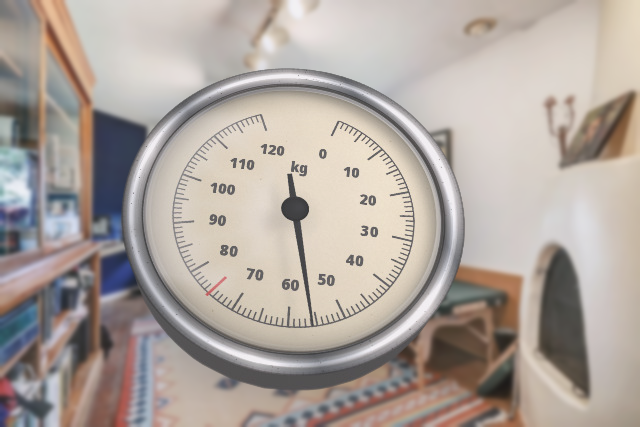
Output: **56** kg
